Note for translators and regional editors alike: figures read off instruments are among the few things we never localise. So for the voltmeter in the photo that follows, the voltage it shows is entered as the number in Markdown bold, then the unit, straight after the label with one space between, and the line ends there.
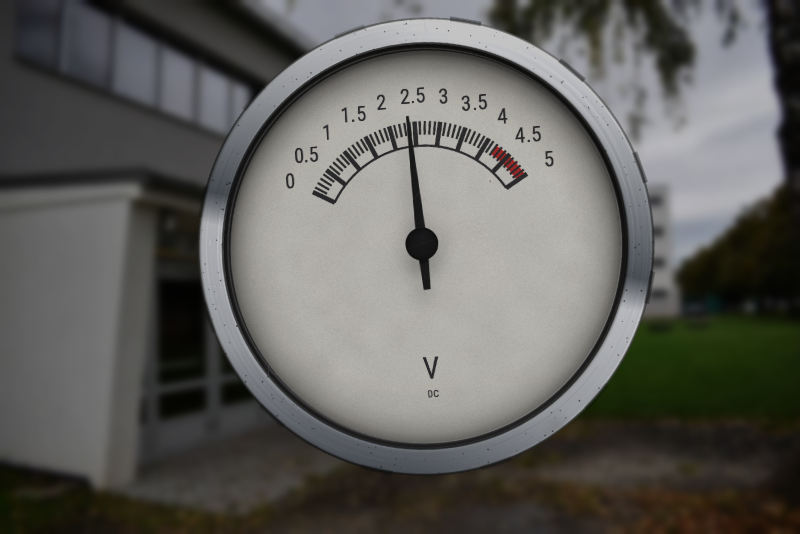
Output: **2.4** V
